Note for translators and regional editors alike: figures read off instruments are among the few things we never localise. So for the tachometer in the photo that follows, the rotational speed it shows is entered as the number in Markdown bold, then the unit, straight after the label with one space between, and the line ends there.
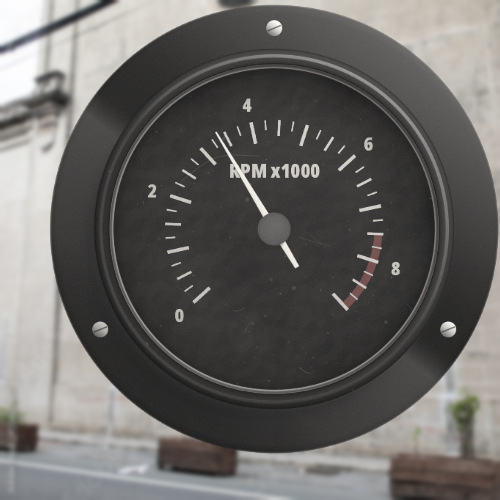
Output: **3375** rpm
